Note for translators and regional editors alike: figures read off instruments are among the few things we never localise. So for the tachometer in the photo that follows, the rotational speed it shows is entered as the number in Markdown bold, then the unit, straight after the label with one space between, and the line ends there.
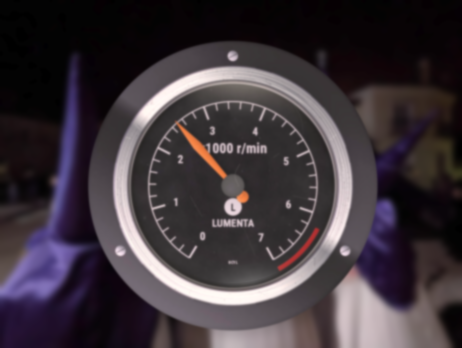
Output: **2500** rpm
